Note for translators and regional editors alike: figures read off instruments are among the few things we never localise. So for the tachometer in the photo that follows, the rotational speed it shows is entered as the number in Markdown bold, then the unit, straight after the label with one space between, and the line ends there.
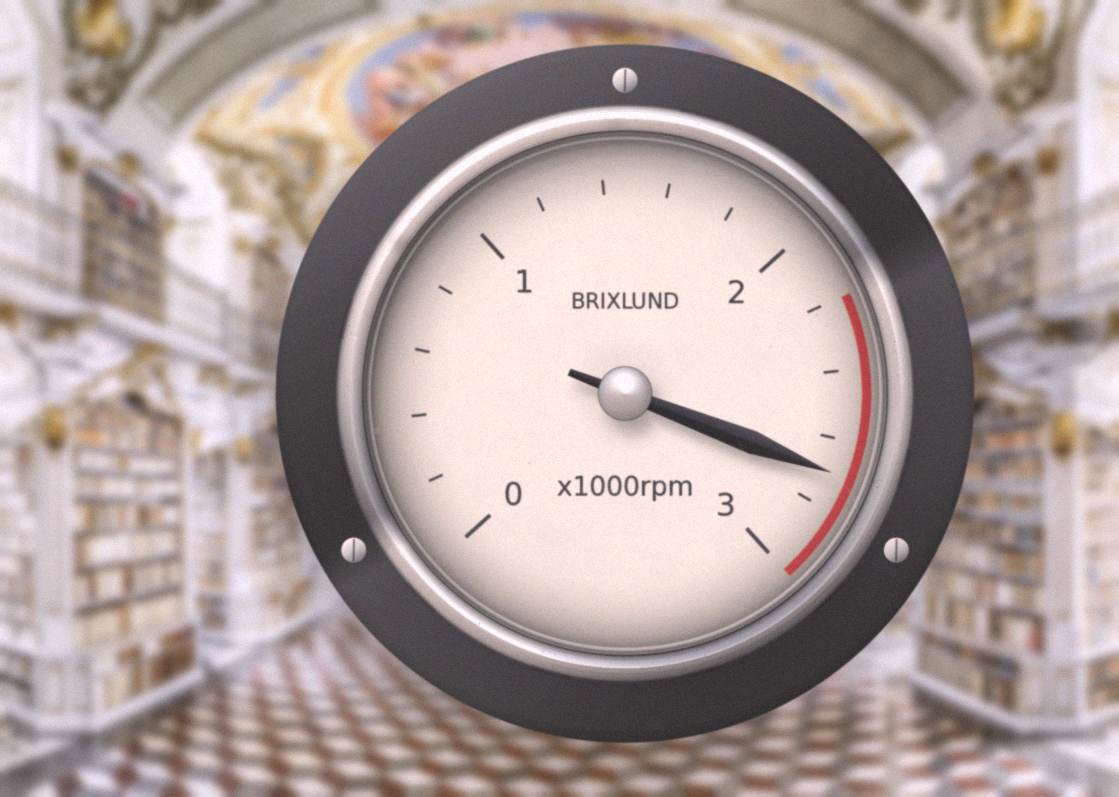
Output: **2700** rpm
